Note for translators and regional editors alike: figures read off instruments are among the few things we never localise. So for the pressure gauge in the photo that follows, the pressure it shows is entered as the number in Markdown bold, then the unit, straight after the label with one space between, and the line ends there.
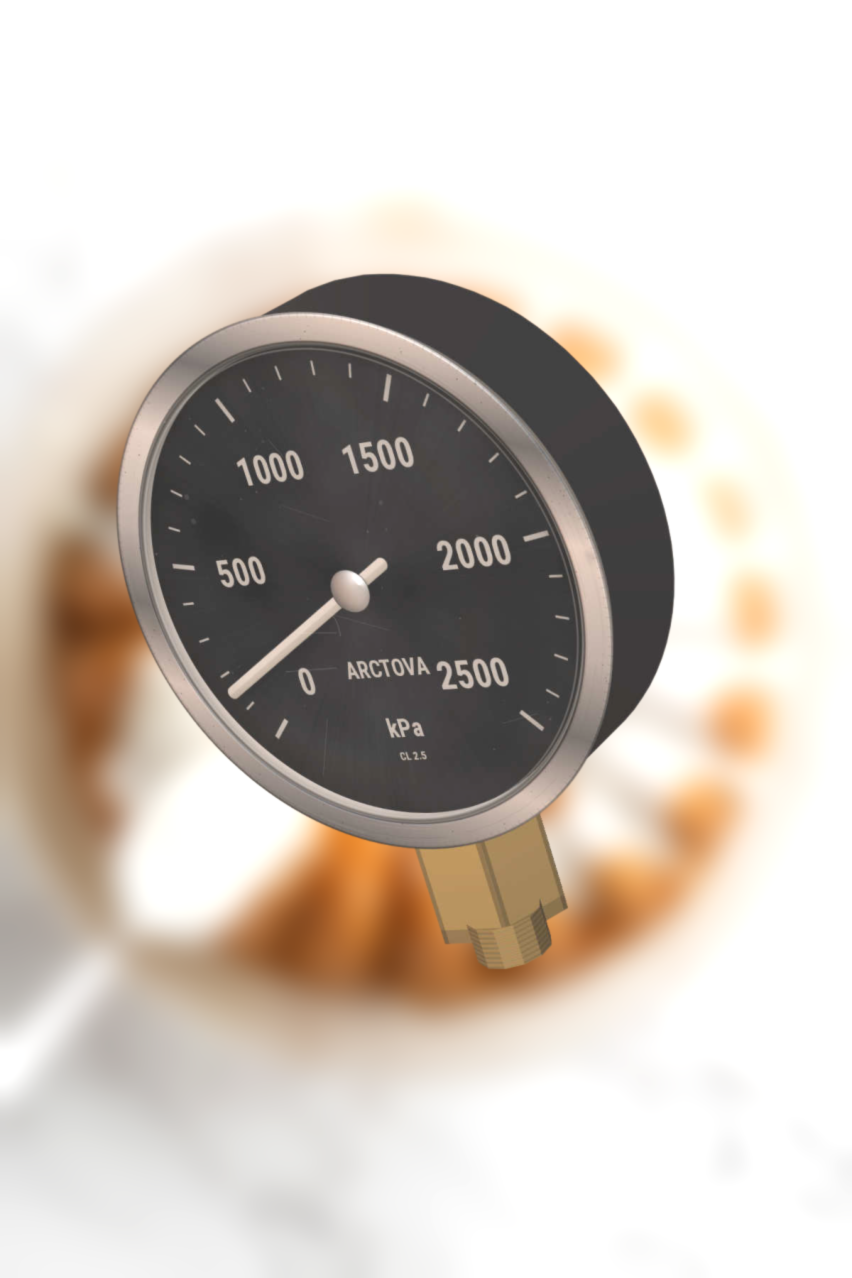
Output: **150** kPa
